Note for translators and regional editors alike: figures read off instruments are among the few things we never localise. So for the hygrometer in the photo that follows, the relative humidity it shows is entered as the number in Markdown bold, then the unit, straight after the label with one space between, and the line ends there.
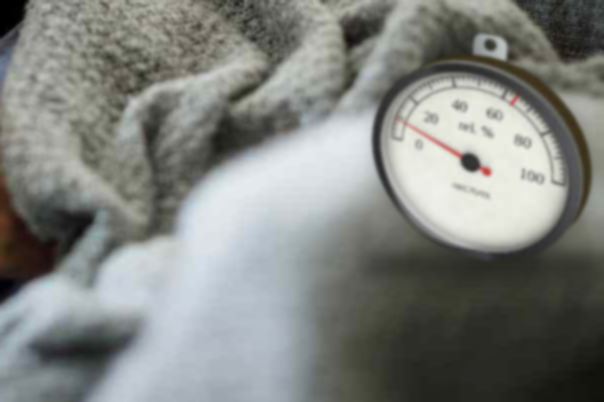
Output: **10** %
